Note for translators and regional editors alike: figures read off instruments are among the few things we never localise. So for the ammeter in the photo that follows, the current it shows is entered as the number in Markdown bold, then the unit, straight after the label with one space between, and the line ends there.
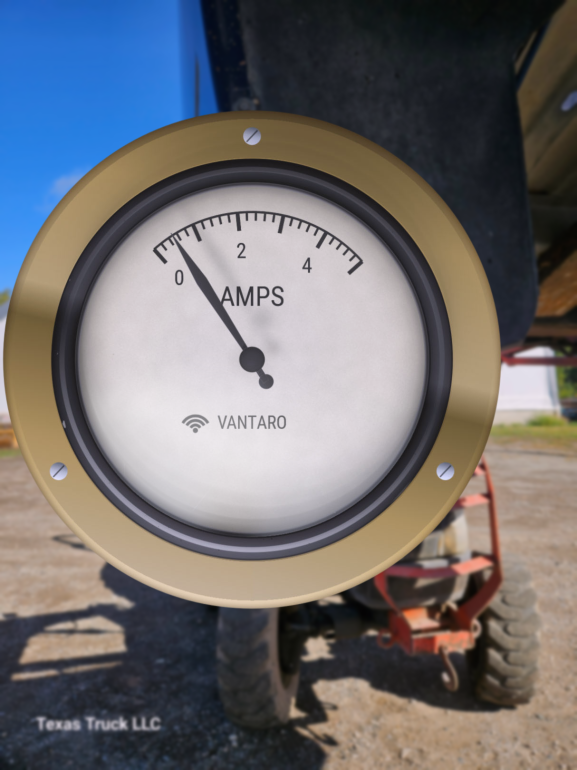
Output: **0.5** A
